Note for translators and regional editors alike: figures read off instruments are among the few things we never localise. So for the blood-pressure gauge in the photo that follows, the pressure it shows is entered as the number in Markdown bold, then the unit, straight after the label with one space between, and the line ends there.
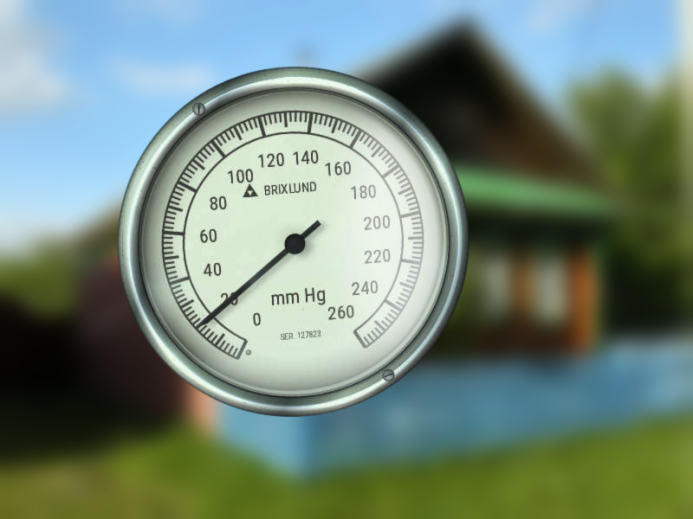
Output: **20** mmHg
